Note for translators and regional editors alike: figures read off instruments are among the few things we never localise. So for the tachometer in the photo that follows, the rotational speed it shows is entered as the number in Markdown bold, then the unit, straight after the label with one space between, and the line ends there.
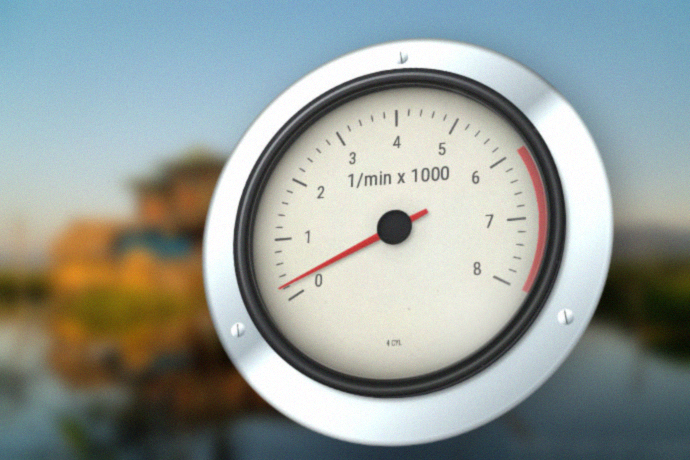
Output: **200** rpm
